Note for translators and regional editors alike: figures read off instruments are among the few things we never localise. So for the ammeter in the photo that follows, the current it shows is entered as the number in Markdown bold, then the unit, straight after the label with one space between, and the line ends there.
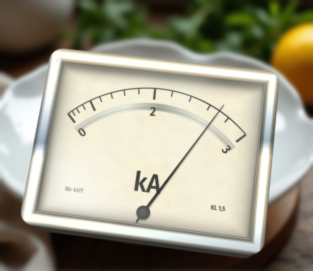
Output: **2.7** kA
